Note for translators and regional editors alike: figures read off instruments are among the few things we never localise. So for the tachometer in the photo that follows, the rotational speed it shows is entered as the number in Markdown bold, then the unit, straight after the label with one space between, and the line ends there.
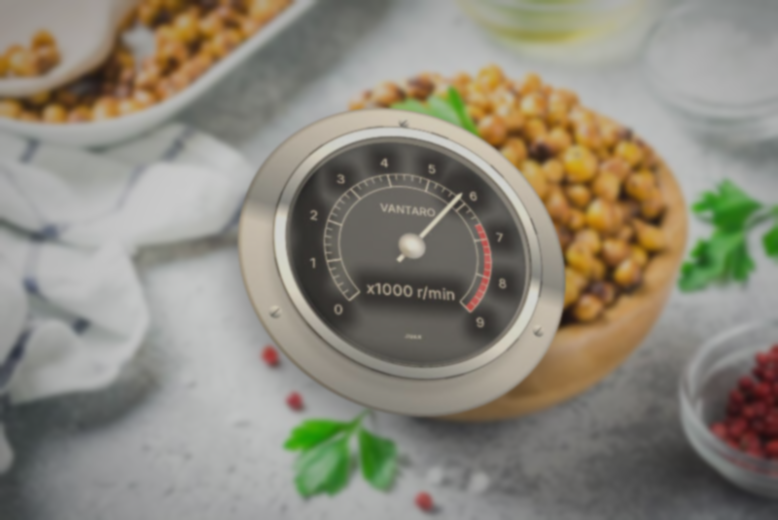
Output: **5800** rpm
